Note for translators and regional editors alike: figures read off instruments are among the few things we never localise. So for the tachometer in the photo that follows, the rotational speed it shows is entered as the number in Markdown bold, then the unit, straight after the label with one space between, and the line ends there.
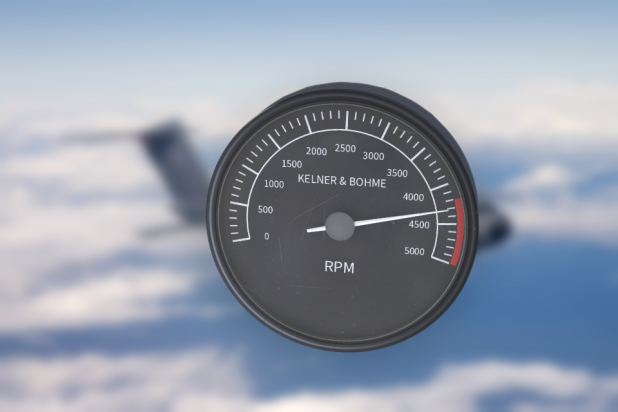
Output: **4300** rpm
